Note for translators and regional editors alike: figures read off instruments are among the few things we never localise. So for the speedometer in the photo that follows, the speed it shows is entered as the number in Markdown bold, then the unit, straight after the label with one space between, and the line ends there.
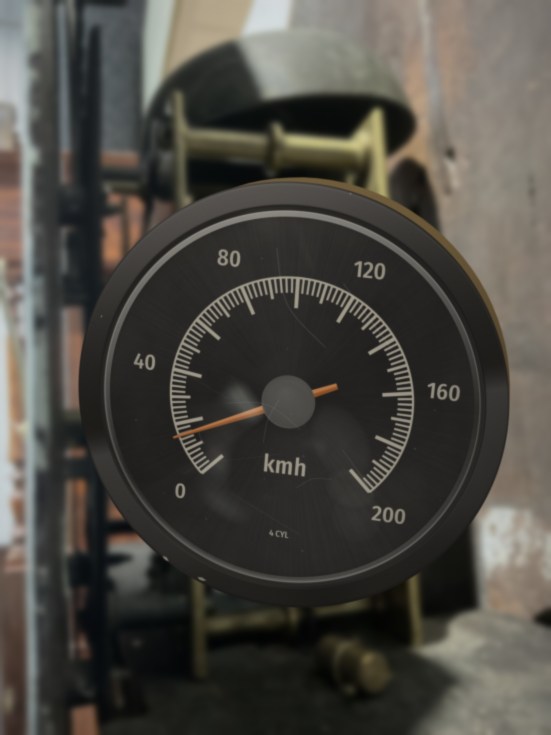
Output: **16** km/h
